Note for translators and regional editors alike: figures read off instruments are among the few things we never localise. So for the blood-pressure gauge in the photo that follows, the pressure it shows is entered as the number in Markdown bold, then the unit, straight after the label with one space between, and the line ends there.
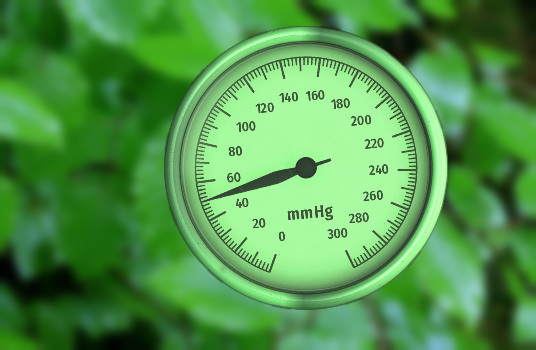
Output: **50** mmHg
